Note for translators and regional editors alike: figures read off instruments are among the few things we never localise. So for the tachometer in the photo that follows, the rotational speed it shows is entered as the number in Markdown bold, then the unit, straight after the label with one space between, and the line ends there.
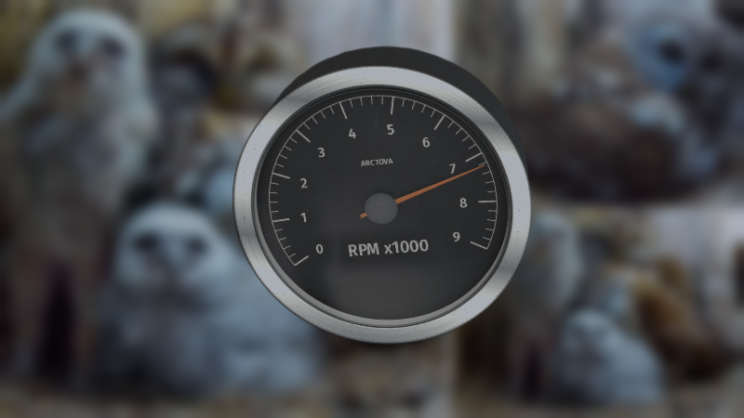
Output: **7200** rpm
